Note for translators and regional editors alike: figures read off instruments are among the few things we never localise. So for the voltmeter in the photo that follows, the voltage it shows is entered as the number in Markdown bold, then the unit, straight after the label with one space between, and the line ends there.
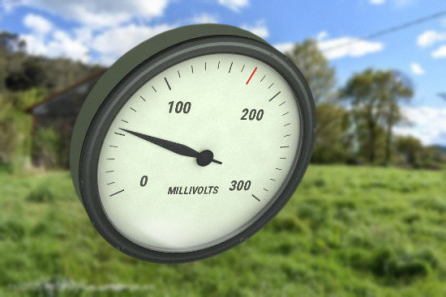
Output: **55** mV
